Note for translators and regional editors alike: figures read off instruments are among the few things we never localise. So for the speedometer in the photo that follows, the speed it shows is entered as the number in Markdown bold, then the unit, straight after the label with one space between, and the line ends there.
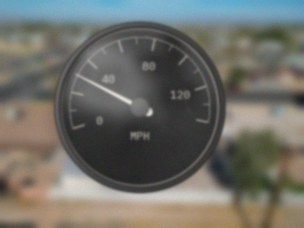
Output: **30** mph
